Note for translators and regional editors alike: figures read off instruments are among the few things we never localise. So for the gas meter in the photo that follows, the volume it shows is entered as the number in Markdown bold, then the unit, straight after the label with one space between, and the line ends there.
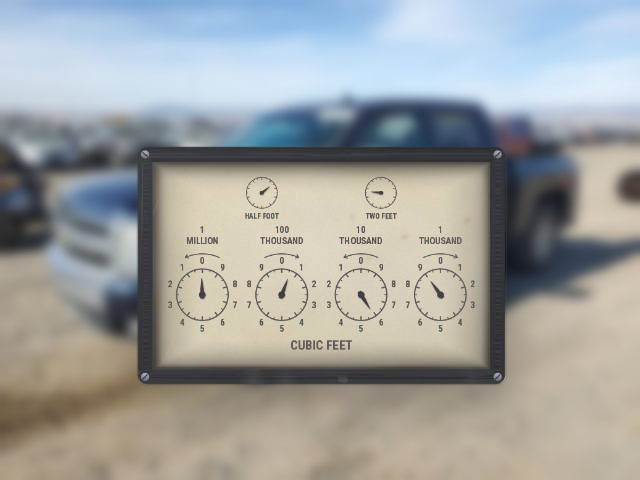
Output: **5900** ft³
